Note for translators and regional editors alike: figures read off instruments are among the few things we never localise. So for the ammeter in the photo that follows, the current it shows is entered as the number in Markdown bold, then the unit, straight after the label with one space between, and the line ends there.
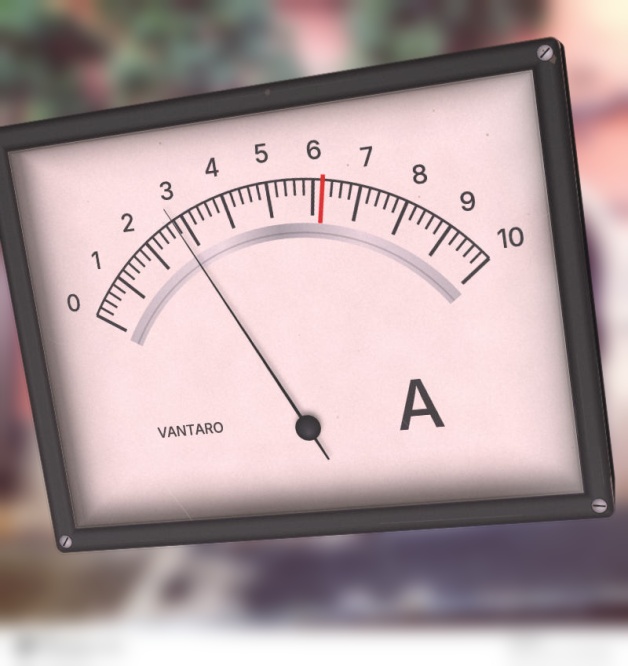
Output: **2.8** A
